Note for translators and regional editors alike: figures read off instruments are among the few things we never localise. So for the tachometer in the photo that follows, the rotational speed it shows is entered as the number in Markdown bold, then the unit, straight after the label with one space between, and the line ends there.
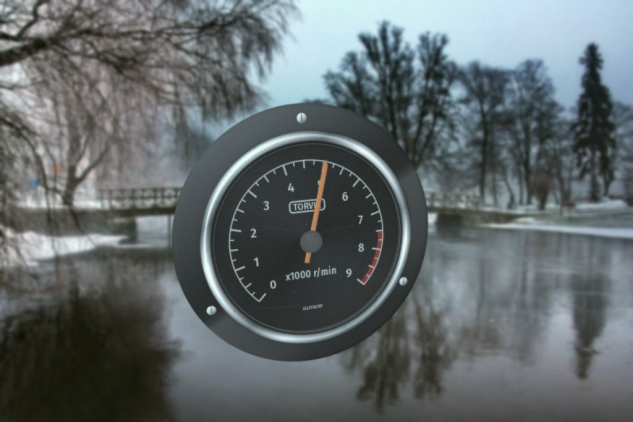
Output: **5000** rpm
